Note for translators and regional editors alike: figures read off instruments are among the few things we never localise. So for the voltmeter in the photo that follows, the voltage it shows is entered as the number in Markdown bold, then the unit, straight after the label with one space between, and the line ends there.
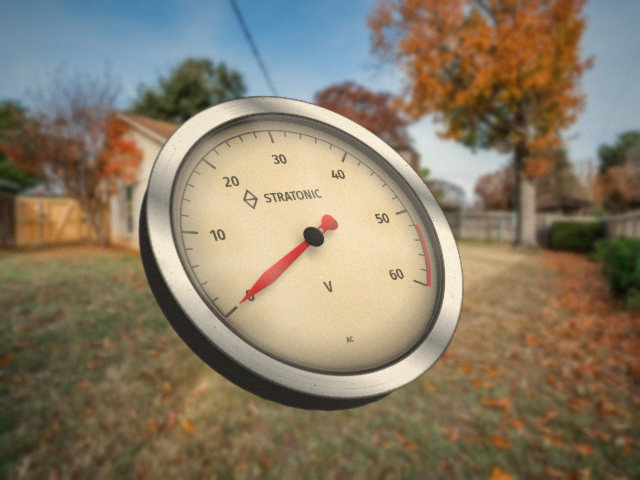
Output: **0** V
